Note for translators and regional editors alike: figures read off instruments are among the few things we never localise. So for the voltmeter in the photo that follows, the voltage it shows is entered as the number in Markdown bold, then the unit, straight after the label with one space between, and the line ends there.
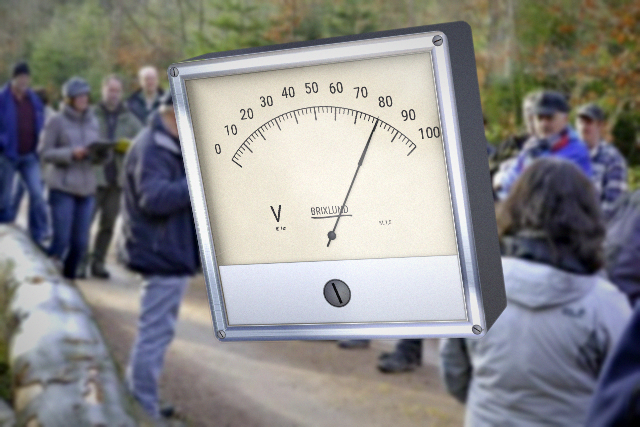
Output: **80** V
